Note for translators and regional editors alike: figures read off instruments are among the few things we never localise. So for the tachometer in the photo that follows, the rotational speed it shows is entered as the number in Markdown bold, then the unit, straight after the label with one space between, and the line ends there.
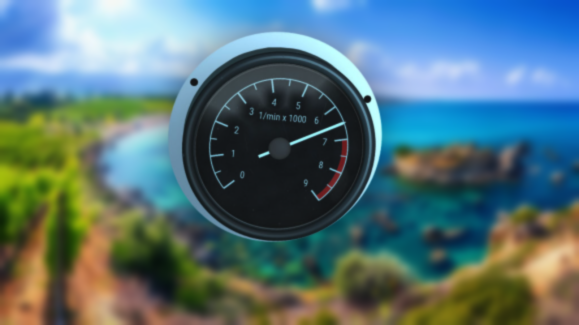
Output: **6500** rpm
